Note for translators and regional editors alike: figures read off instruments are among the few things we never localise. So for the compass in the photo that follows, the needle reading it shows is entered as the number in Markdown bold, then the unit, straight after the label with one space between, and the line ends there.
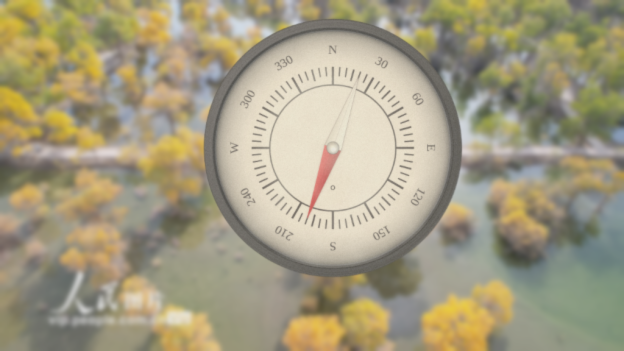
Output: **200** °
